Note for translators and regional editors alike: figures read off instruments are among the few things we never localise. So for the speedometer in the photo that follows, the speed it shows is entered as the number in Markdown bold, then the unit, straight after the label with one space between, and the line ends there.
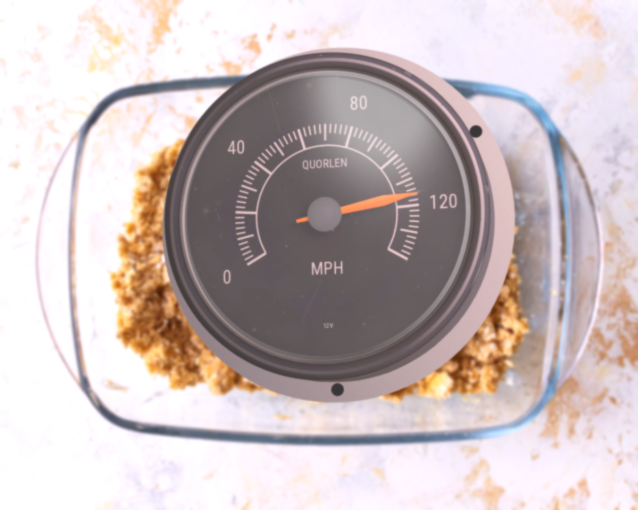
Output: **116** mph
